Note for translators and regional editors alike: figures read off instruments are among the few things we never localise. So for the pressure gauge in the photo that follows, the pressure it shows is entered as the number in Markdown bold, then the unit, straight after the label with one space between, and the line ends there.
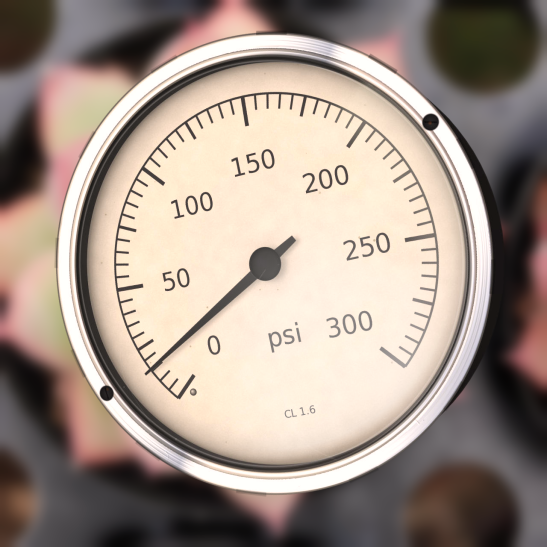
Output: **15** psi
